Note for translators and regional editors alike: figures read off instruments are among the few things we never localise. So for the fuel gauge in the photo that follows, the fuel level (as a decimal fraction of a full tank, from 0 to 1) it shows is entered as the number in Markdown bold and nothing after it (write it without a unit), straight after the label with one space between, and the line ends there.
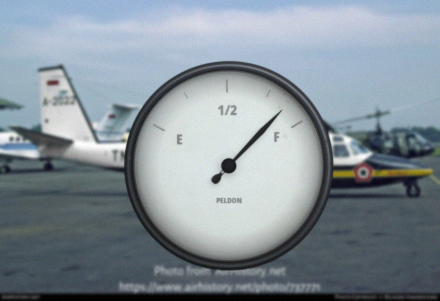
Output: **0.875**
